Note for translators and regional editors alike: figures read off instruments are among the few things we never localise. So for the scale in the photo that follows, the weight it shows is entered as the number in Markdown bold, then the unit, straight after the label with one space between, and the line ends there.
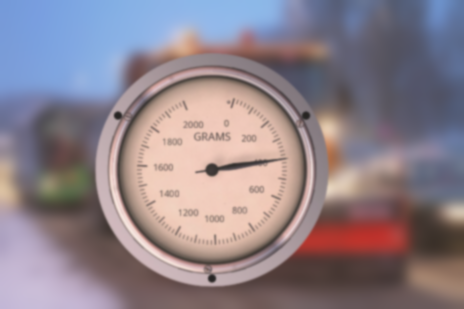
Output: **400** g
